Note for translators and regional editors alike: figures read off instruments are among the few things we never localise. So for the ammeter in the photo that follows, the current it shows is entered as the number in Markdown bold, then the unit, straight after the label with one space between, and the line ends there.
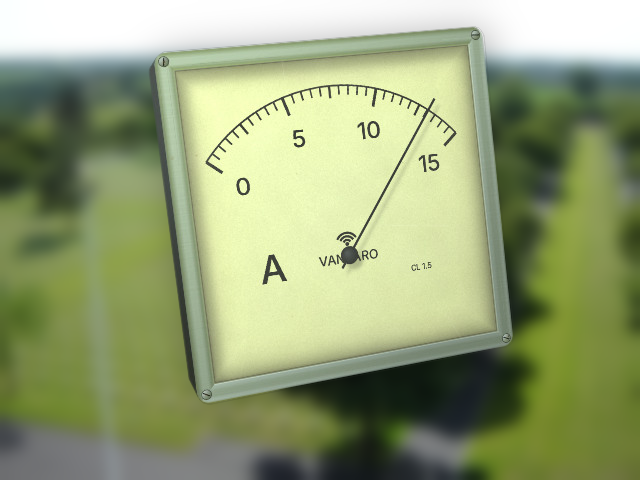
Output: **13** A
